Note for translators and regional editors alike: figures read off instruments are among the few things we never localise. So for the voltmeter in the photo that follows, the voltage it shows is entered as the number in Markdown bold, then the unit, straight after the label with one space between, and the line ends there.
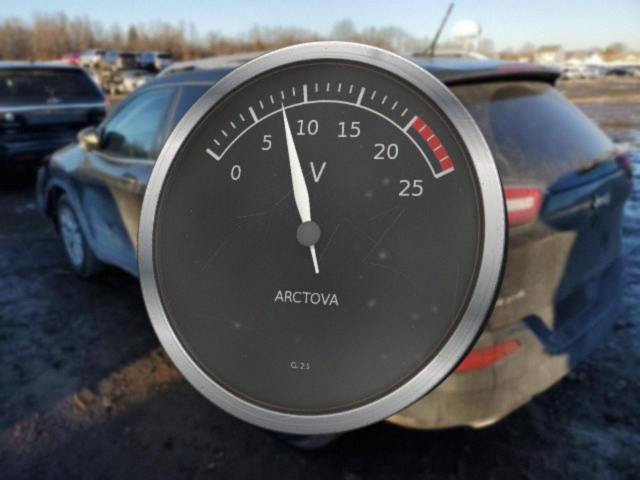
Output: **8** V
